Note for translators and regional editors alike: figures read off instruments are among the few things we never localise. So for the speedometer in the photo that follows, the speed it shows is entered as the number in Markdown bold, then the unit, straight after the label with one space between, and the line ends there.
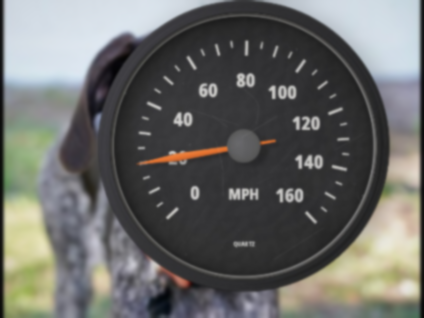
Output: **20** mph
